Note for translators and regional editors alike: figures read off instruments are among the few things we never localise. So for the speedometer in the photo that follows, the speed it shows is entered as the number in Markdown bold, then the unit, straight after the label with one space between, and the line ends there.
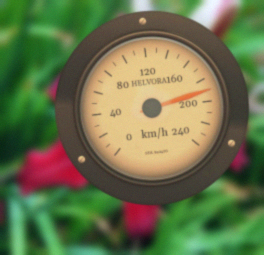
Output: **190** km/h
